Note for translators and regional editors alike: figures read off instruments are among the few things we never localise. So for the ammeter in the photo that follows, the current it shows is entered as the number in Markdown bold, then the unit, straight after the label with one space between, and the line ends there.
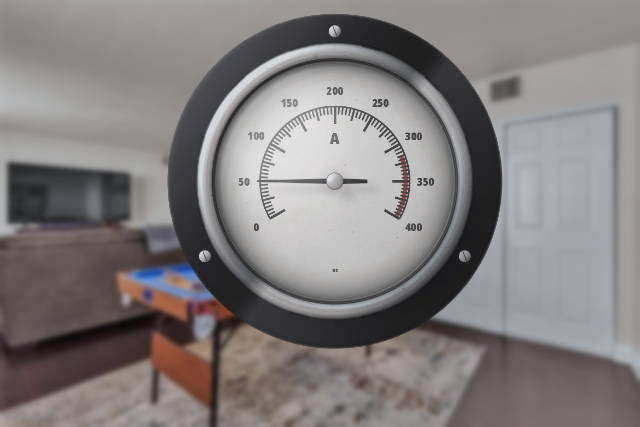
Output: **50** A
